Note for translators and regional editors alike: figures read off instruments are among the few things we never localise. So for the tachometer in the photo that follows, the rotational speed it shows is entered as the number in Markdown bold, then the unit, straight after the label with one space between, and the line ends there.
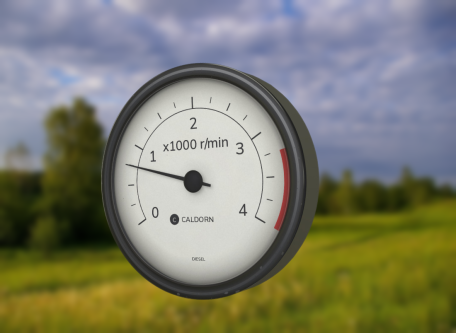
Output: **750** rpm
